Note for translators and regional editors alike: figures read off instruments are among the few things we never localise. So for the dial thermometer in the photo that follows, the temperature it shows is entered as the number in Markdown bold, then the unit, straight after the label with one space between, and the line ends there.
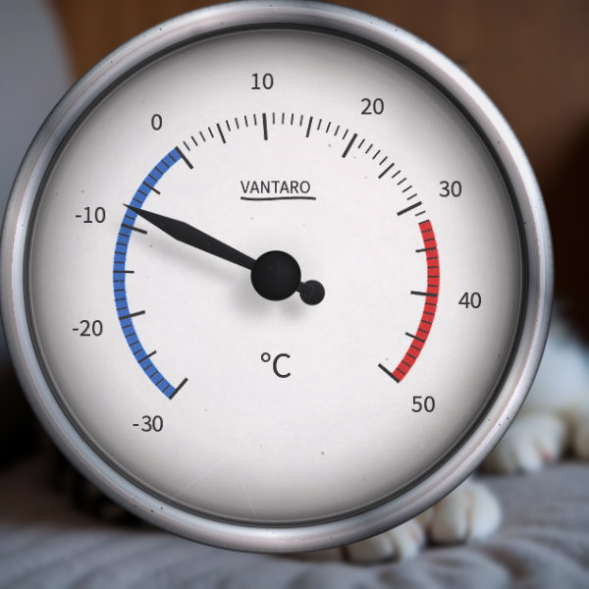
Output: **-8** °C
